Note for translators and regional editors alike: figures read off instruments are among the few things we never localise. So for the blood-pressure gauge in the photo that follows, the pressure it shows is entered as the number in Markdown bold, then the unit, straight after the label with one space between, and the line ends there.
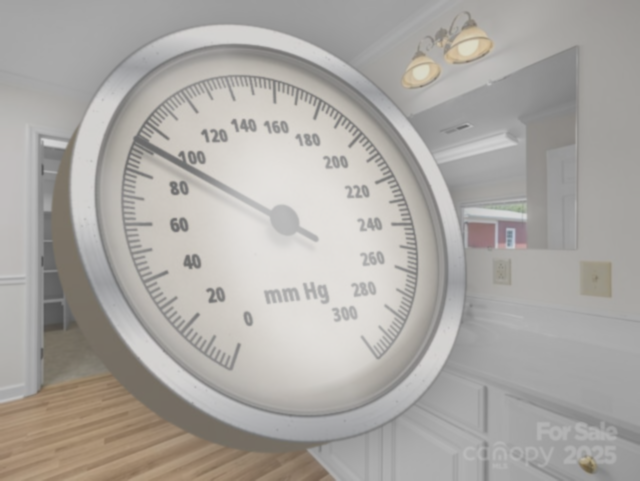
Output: **90** mmHg
